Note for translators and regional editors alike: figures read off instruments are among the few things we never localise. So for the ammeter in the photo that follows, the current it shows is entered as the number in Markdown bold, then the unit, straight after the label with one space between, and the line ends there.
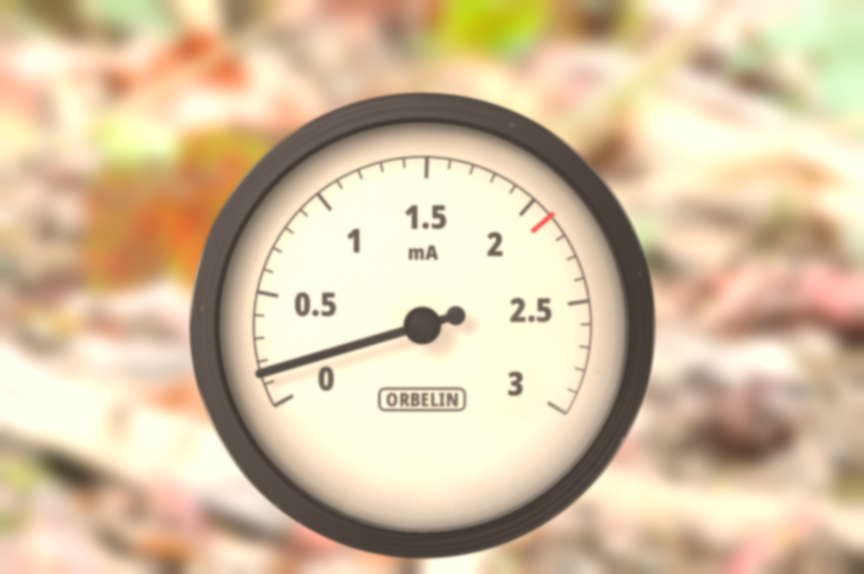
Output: **0.15** mA
